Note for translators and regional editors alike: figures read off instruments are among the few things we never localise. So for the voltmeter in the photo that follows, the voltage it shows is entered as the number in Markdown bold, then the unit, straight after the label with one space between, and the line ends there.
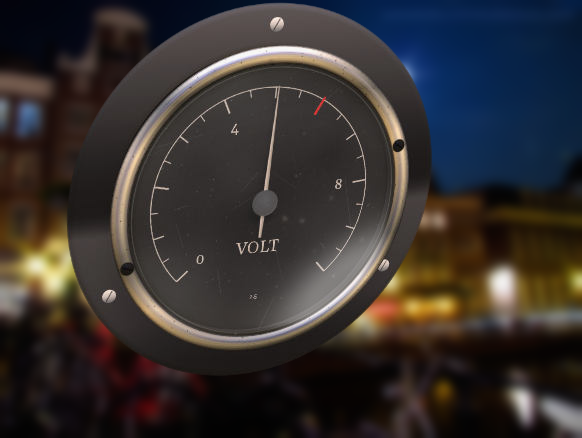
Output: **5** V
